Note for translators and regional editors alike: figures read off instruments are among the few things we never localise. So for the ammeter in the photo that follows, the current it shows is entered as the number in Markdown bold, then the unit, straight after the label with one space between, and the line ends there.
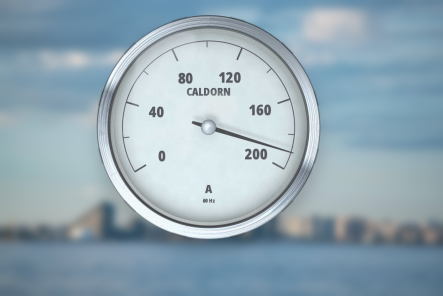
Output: **190** A
